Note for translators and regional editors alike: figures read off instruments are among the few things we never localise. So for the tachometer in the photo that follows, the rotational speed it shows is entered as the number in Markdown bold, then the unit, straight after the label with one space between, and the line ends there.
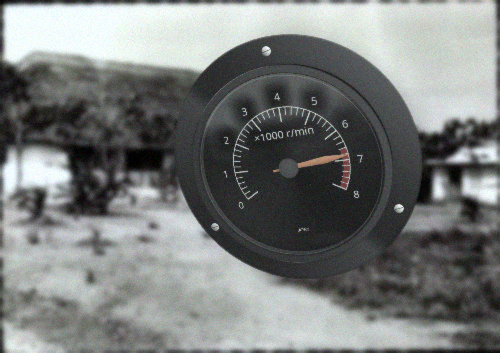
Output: **6800** rpm
